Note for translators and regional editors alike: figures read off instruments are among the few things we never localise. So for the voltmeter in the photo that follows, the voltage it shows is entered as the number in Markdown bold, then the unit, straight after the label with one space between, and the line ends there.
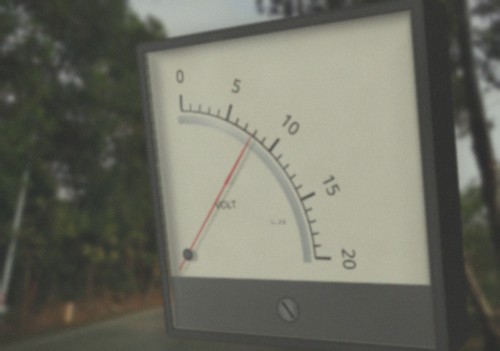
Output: **8** V
